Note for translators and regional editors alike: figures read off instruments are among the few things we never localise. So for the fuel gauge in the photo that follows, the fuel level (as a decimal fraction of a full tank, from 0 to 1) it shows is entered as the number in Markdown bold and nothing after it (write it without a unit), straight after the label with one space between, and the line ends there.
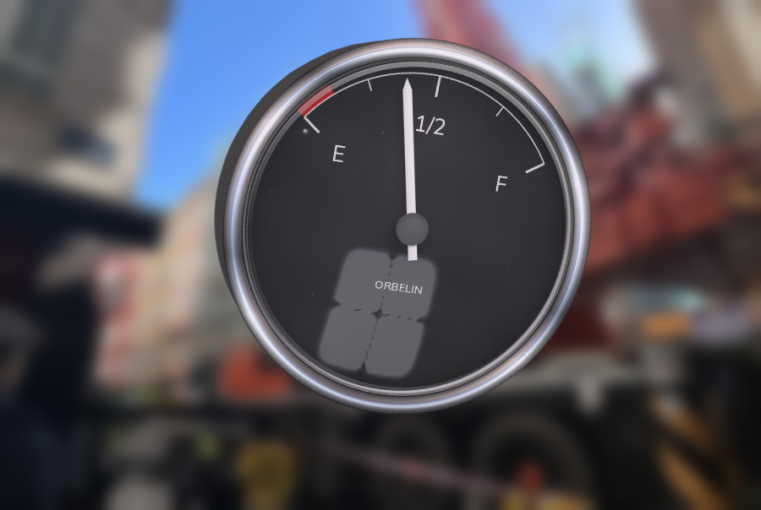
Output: **0.375**
